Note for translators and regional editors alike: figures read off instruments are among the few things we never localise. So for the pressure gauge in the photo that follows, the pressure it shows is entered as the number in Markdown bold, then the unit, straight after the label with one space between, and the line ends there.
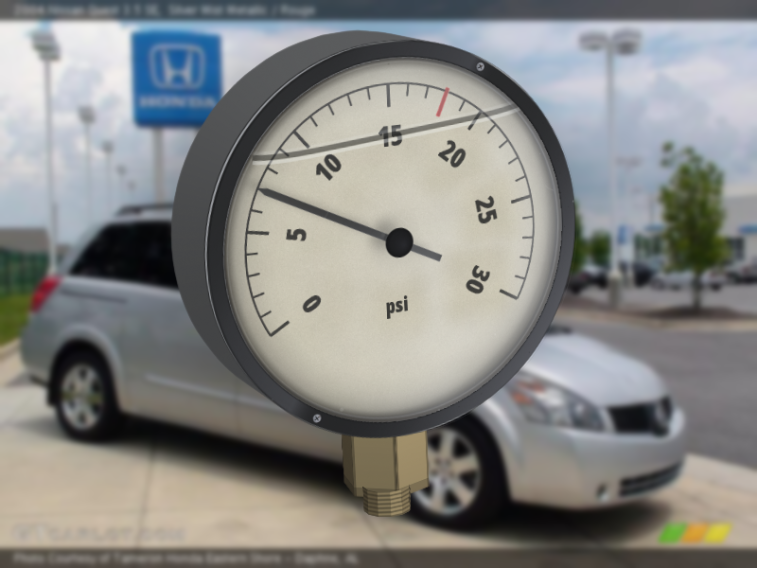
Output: **7** psi
